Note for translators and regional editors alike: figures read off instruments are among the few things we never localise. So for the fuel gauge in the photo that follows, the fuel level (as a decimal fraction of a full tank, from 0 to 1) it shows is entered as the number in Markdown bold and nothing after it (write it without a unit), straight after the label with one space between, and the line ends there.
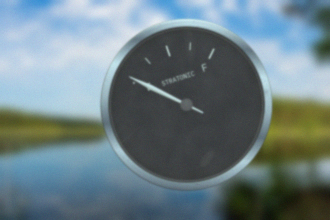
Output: **0**
